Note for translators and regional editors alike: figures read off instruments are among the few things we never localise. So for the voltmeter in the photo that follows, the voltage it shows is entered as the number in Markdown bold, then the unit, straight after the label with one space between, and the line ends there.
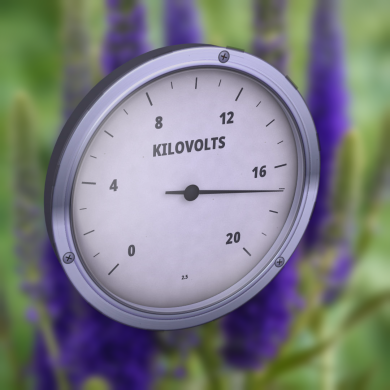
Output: **17** kV
